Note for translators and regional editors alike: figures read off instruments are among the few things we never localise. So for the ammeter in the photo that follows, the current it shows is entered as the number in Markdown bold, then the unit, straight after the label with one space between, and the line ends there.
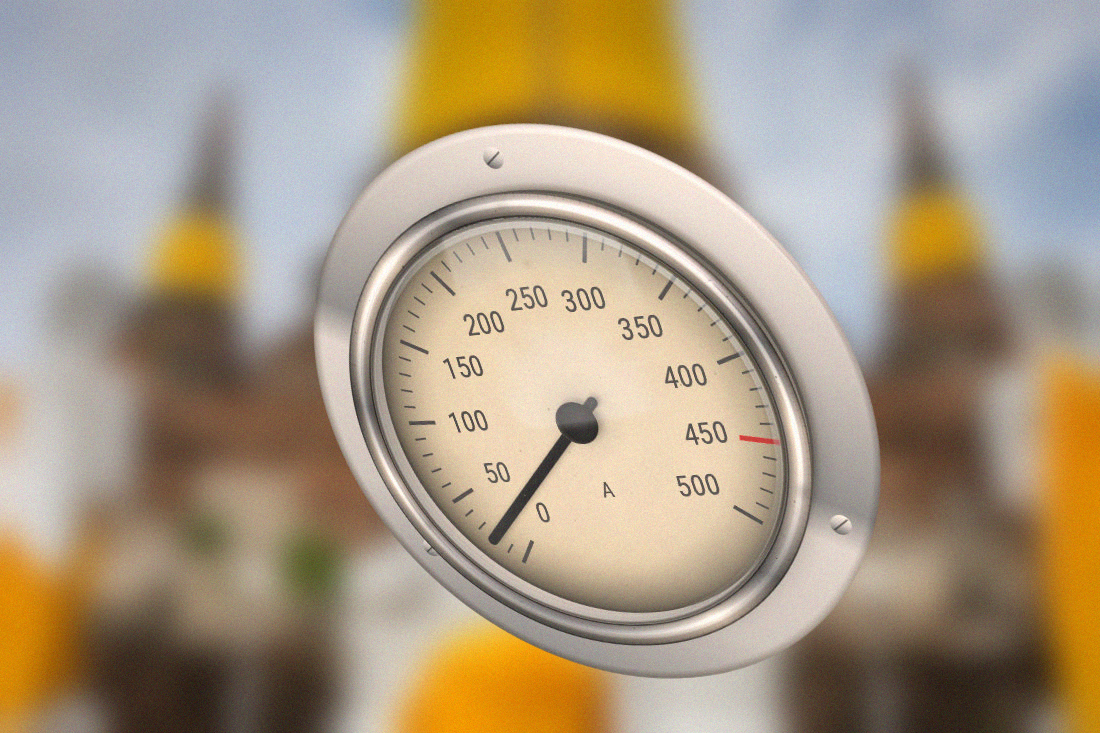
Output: **20** A
